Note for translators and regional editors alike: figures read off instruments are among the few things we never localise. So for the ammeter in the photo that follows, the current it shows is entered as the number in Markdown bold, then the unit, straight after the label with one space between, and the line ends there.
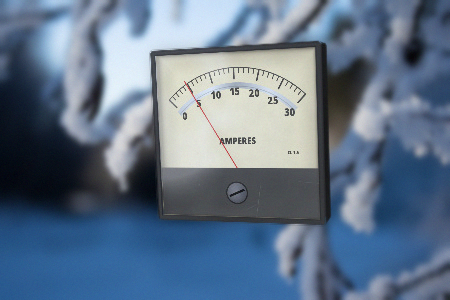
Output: **5** A
